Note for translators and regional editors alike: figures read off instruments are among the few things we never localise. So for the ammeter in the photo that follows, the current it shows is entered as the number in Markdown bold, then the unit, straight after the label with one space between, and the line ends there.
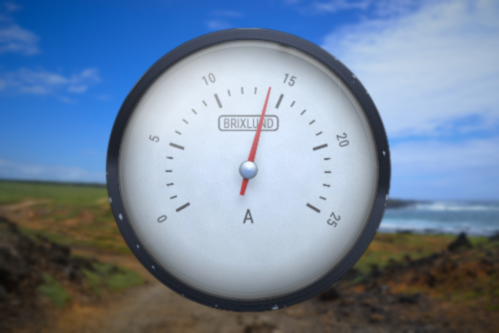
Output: **14** A
